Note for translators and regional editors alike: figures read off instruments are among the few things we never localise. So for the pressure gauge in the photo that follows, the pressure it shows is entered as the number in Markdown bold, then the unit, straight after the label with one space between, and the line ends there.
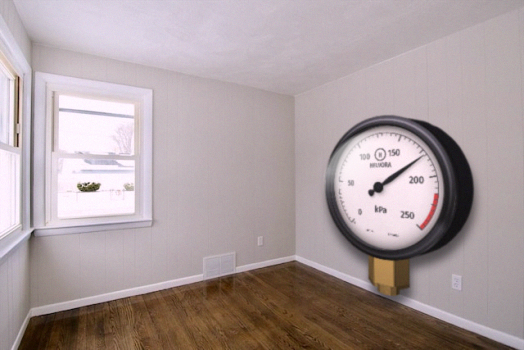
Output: **180** kPa
